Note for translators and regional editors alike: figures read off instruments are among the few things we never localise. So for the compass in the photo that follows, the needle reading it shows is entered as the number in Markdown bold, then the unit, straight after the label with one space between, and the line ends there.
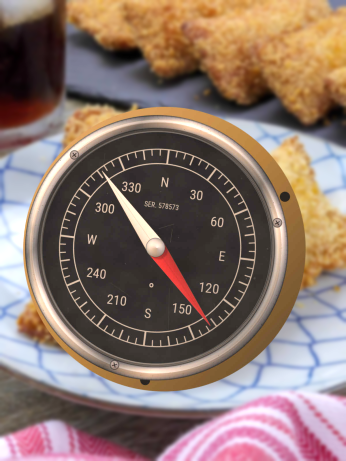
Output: **137.5** °
